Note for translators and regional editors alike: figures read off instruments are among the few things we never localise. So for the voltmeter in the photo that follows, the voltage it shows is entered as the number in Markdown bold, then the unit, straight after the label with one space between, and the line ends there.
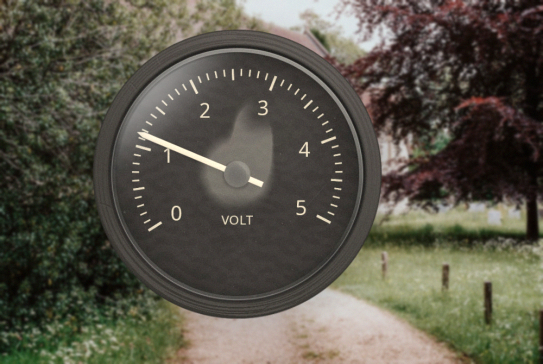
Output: **1.15** V
